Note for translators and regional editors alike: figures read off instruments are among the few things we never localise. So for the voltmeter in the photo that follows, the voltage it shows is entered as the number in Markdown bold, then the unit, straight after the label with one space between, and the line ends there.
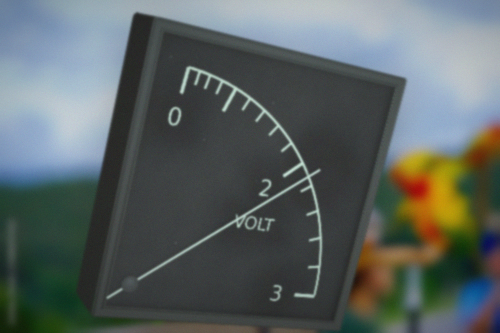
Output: **2.1** V
